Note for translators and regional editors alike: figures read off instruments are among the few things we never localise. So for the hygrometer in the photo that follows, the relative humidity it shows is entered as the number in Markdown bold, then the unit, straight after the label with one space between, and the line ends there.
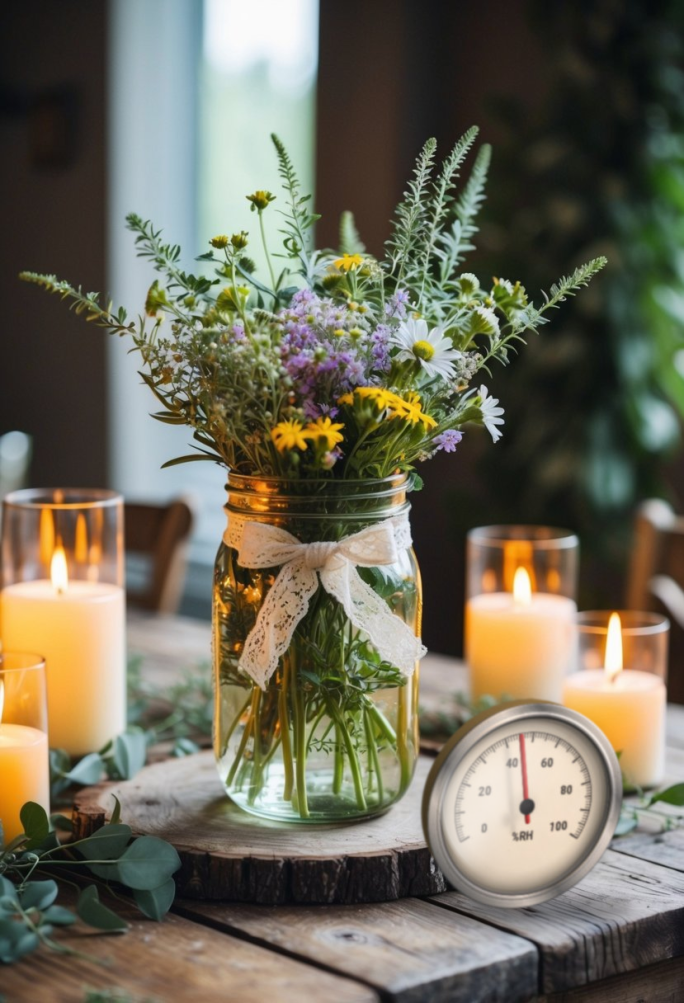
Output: **45** %
